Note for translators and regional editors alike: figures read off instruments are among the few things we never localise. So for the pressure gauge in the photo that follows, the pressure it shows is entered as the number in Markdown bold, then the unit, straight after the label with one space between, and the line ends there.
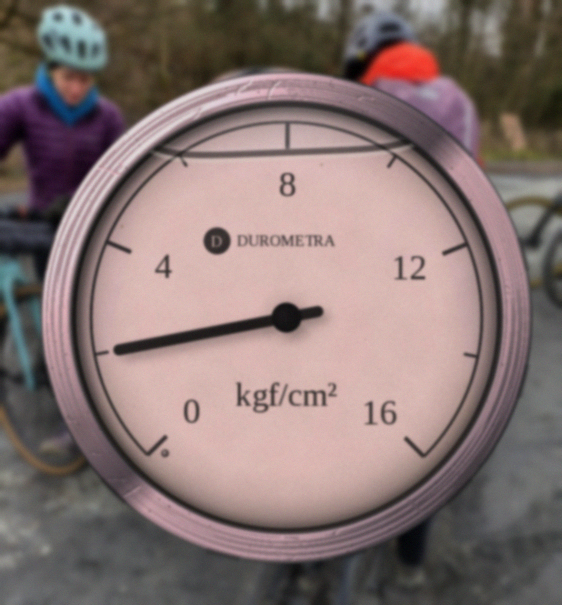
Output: **2** kg/cm²
